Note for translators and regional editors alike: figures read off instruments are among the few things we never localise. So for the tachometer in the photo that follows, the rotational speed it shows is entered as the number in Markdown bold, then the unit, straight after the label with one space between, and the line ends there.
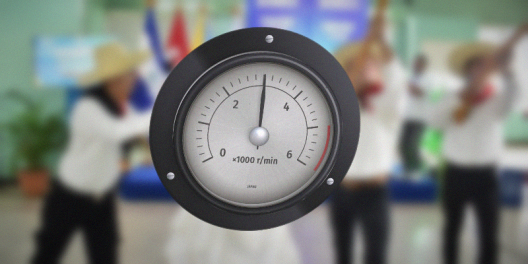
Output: **3000** rpm
